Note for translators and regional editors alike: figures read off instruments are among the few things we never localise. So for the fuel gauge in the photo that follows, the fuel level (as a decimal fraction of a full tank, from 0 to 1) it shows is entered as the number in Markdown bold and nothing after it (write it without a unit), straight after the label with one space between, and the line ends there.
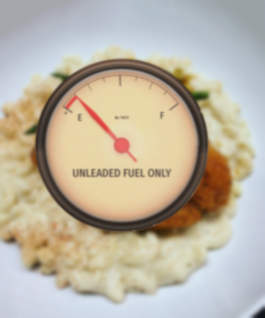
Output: **0.125**
